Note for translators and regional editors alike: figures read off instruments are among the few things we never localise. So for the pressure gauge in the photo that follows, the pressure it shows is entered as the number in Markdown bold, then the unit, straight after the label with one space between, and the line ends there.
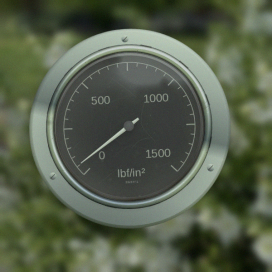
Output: **50** psi
